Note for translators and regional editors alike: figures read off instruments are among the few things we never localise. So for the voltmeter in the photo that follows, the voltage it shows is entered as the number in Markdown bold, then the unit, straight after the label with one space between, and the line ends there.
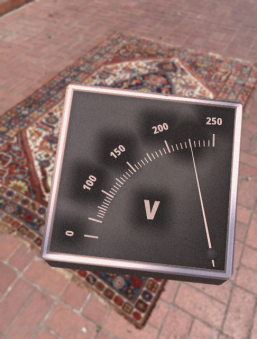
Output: **225** V
